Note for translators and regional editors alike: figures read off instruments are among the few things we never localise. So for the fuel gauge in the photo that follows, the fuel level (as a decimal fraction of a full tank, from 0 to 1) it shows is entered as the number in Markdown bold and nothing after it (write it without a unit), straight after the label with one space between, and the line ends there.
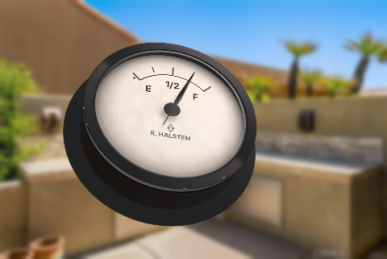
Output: **0.75**
